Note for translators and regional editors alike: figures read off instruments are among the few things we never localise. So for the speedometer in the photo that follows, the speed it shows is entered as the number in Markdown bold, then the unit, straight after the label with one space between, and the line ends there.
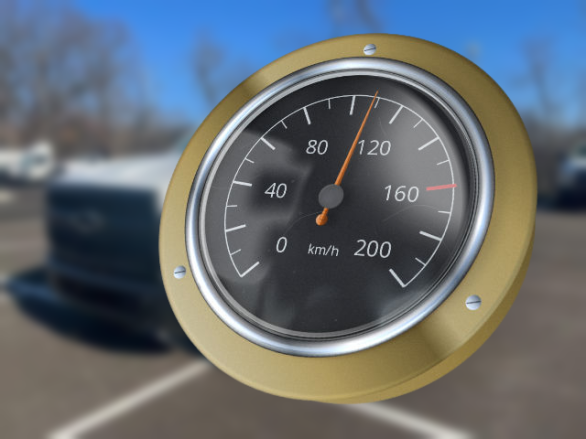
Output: **110** km/h
